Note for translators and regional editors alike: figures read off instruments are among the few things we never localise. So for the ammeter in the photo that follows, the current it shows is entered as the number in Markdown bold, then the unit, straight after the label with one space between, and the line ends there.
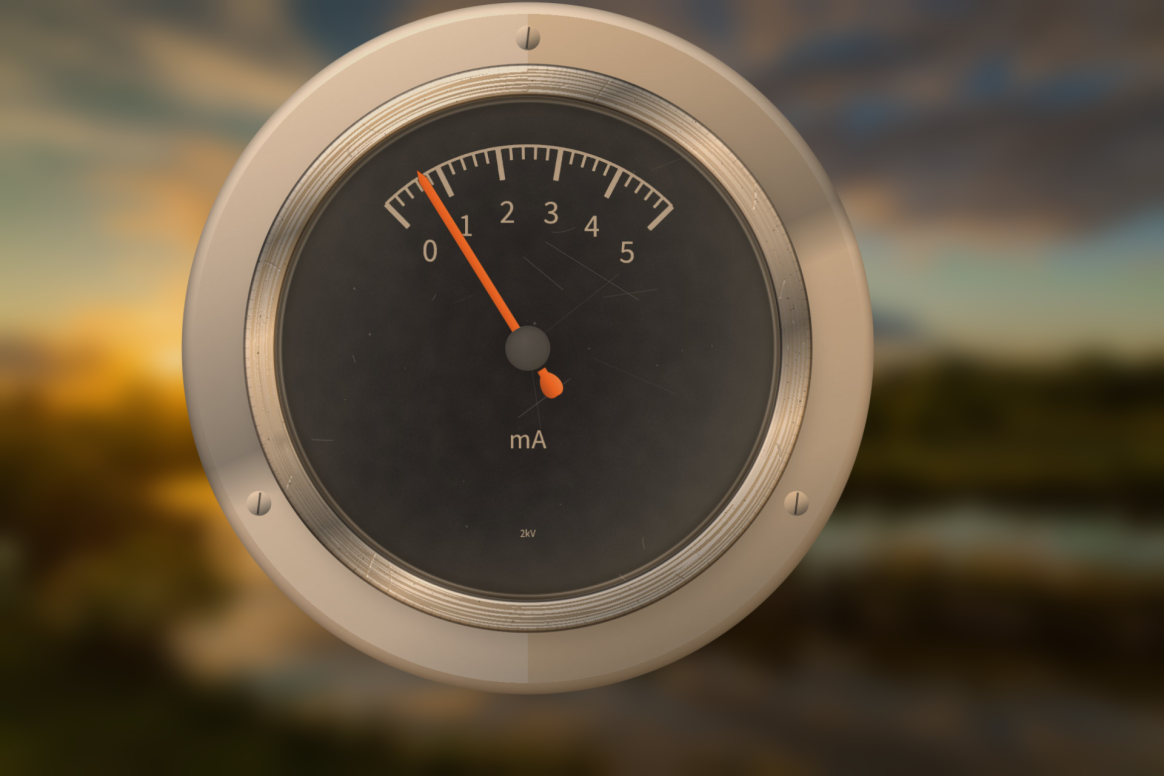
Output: **0.7** mA
